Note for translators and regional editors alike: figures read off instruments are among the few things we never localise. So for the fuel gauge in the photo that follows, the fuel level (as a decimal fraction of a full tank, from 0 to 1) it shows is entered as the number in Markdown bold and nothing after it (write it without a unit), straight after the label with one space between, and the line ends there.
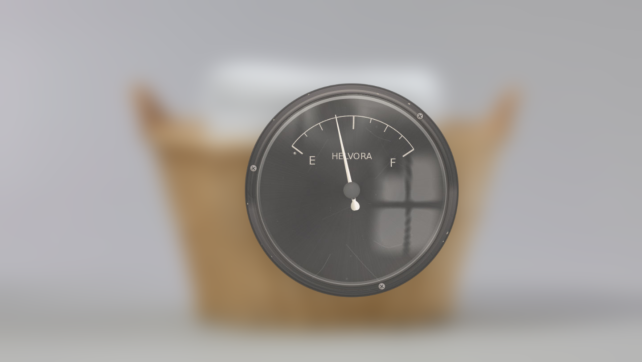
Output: **0.375**
